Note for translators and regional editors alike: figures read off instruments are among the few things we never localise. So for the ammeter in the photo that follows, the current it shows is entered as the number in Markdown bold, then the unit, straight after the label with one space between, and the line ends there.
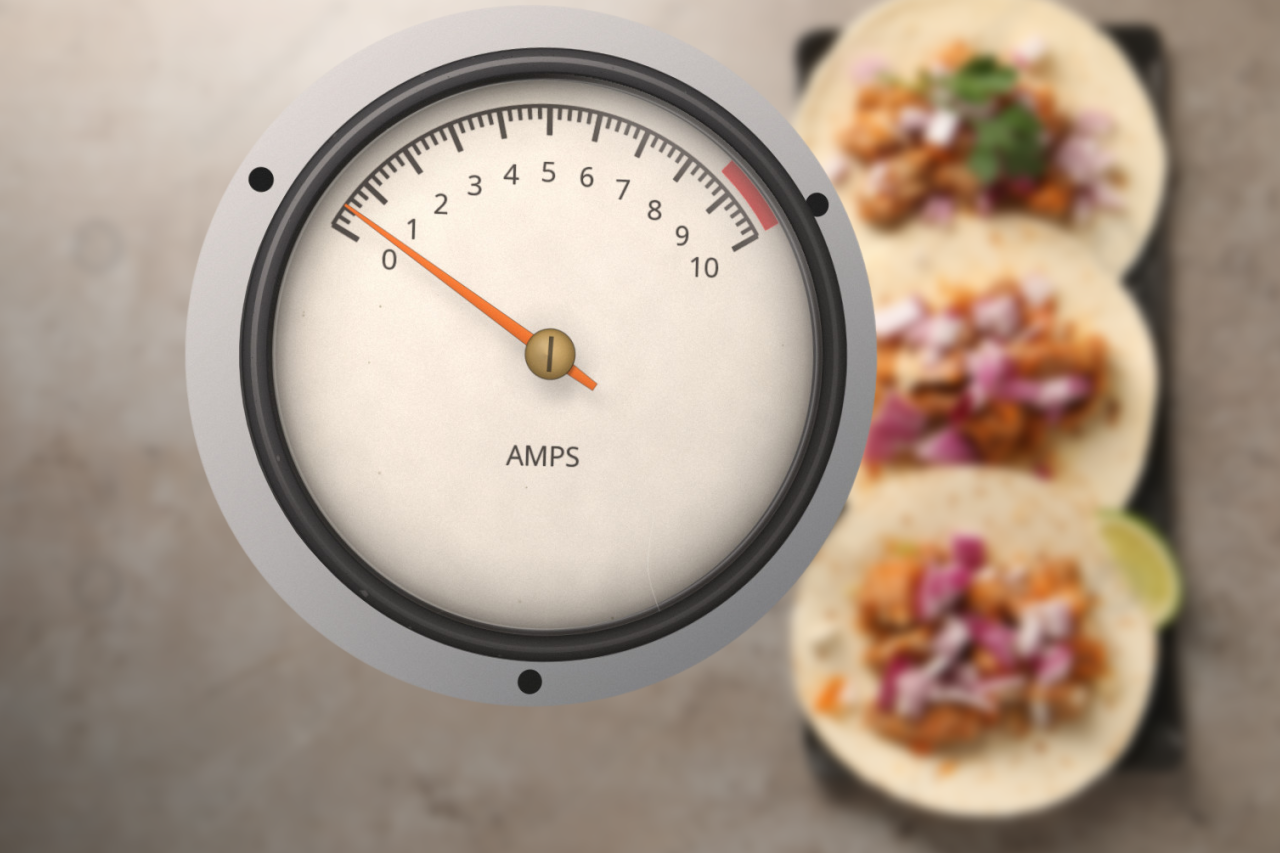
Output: **0.4** A
